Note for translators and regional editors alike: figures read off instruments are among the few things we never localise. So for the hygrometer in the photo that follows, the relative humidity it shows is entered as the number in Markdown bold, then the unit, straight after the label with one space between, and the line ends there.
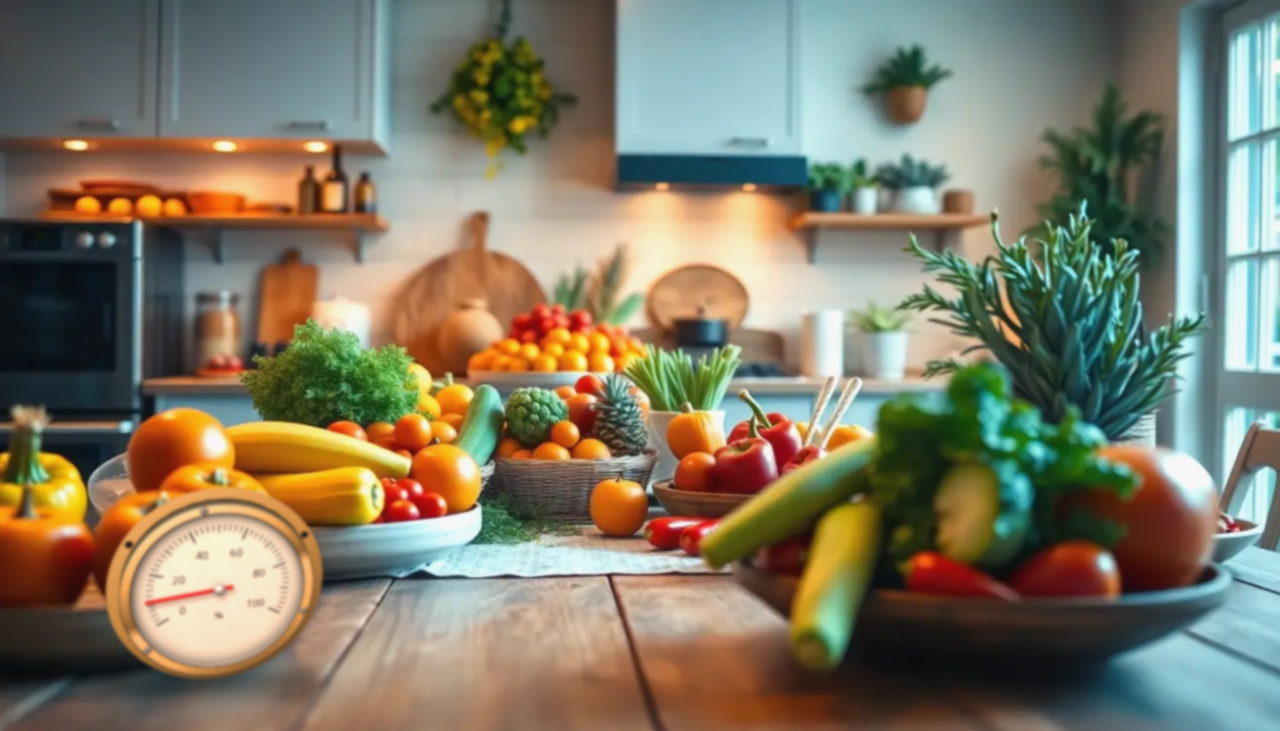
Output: **10** %
